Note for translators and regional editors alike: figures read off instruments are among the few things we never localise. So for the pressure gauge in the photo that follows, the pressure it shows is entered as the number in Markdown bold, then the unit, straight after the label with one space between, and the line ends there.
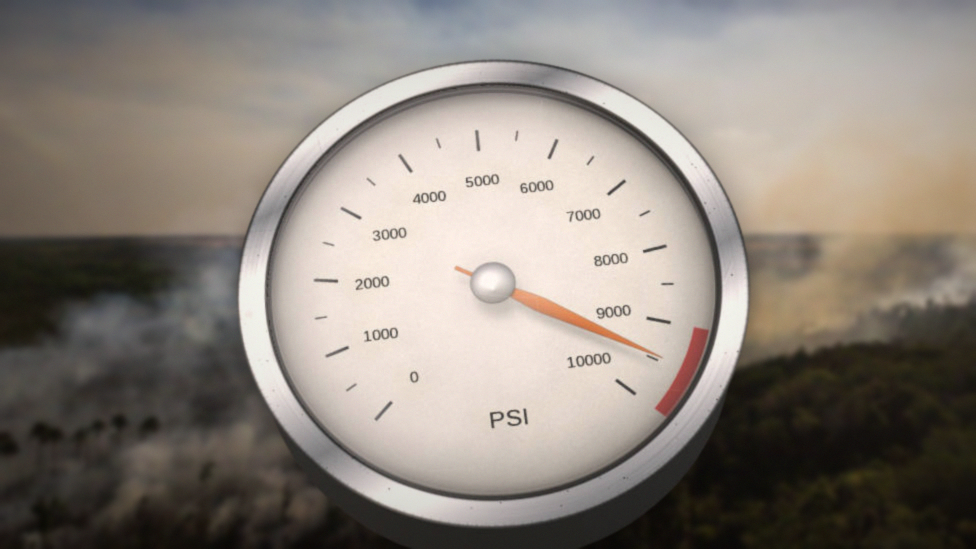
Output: **9500** psi
